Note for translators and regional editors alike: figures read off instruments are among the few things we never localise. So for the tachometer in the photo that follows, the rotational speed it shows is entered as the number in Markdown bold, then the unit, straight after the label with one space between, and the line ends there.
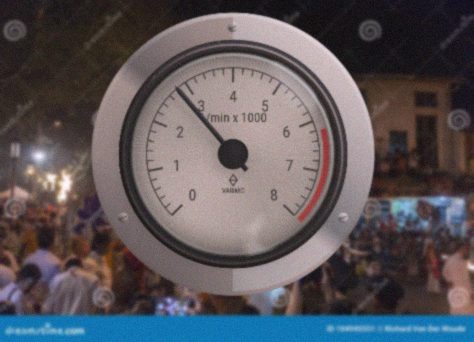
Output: **2800** rpm
